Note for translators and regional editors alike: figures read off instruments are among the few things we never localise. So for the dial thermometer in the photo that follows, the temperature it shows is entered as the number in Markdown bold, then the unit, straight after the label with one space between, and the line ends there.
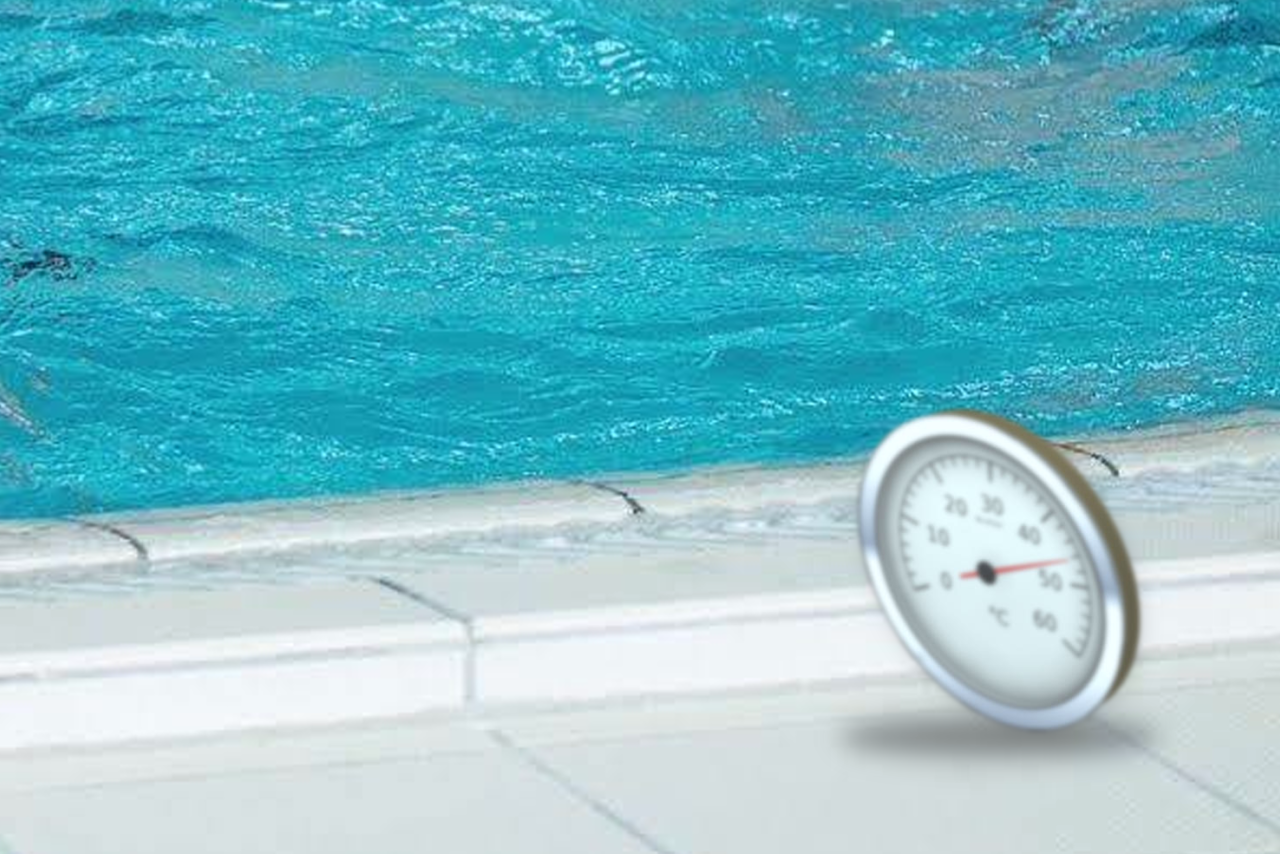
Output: **46** °C
